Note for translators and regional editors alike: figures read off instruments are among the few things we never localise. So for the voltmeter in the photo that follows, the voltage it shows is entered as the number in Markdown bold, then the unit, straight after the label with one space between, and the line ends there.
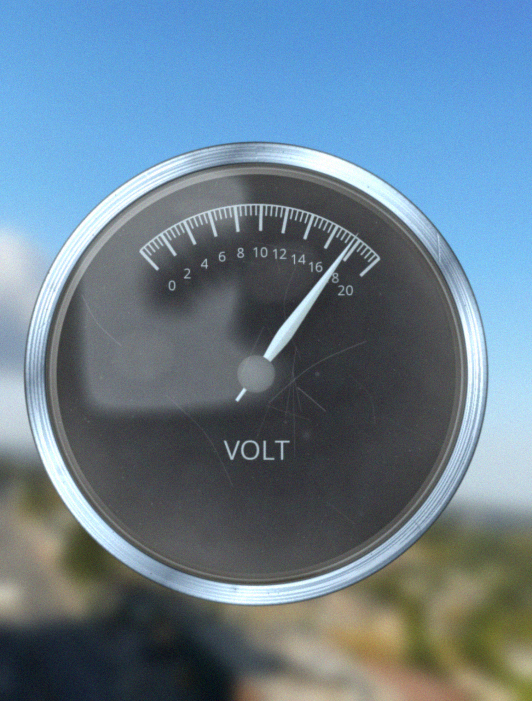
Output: **17.6** V
